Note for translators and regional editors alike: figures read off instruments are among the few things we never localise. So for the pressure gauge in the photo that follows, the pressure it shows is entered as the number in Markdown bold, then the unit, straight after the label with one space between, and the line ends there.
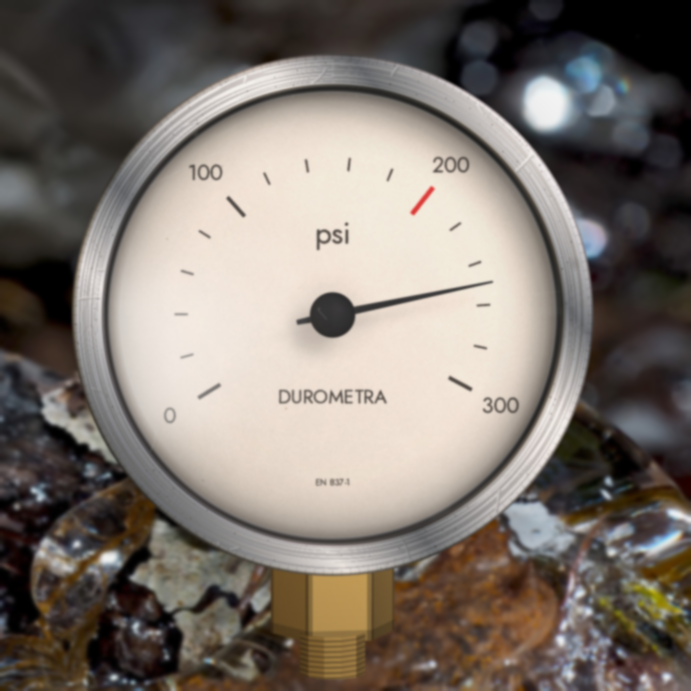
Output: **250** psi
